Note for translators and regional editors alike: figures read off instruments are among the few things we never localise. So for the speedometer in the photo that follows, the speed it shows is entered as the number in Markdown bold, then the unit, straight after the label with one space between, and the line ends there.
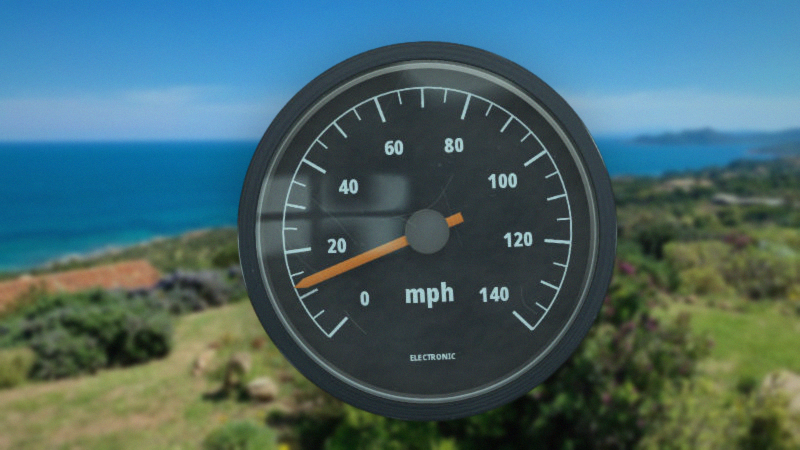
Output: **12.5** mph
